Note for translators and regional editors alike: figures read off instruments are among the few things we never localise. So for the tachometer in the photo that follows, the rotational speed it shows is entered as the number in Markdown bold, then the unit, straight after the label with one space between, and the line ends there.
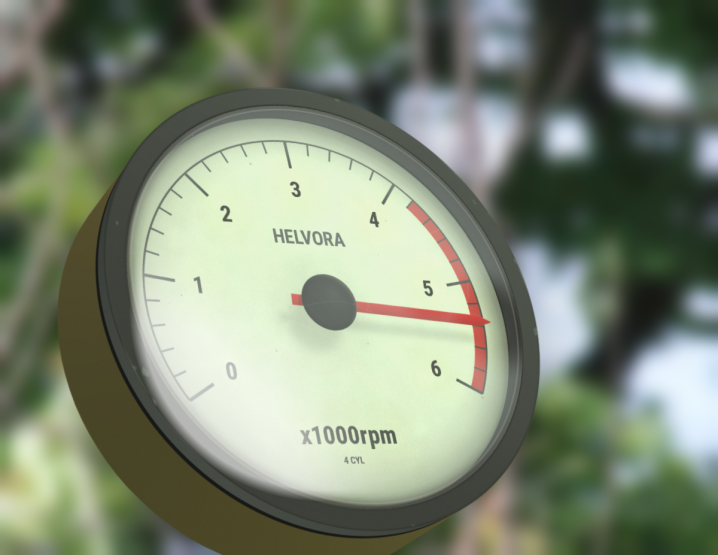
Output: **5400** rpm
